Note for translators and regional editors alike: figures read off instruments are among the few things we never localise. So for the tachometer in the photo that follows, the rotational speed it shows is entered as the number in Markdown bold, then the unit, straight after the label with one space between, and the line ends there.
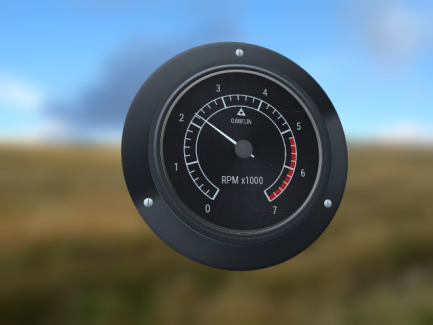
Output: **2200** rpm
